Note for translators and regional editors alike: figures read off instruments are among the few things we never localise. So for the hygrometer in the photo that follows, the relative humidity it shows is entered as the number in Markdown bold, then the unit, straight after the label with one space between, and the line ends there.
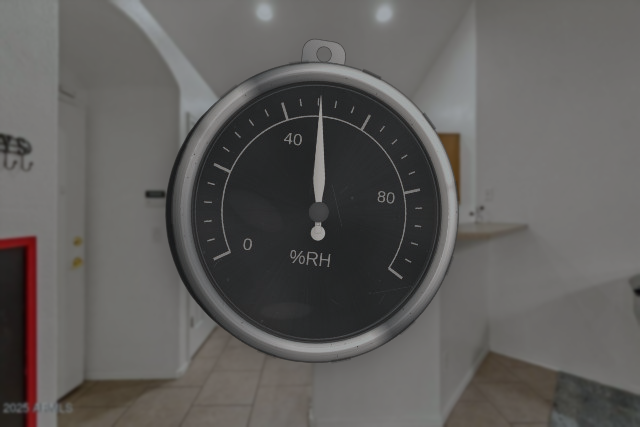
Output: **48** %
